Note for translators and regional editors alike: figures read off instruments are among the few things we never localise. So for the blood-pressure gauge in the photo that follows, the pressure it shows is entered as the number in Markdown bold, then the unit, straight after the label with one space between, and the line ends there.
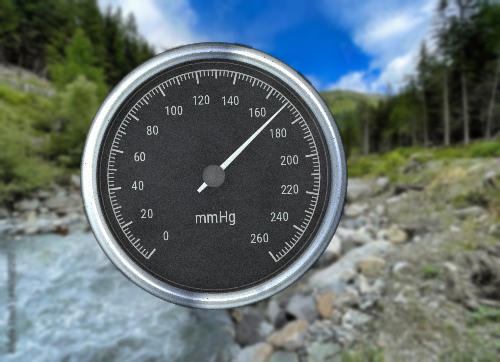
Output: **170** mmHg
